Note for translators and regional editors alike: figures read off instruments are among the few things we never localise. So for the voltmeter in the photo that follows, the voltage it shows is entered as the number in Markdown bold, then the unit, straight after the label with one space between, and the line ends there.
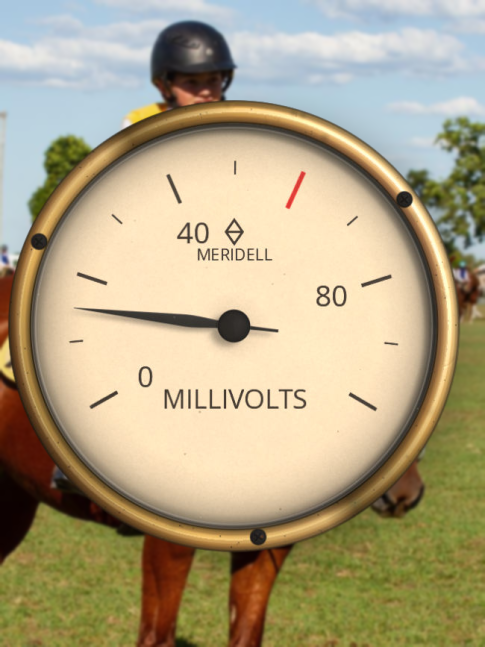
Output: **15** mV
